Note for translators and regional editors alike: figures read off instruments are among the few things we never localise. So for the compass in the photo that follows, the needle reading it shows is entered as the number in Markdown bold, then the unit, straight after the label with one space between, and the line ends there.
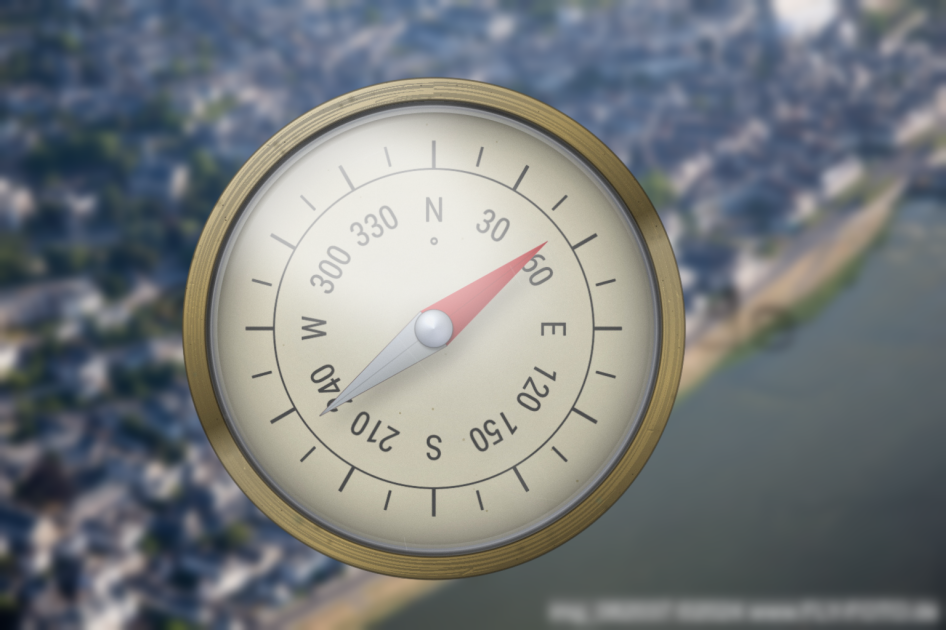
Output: **52.5** °
